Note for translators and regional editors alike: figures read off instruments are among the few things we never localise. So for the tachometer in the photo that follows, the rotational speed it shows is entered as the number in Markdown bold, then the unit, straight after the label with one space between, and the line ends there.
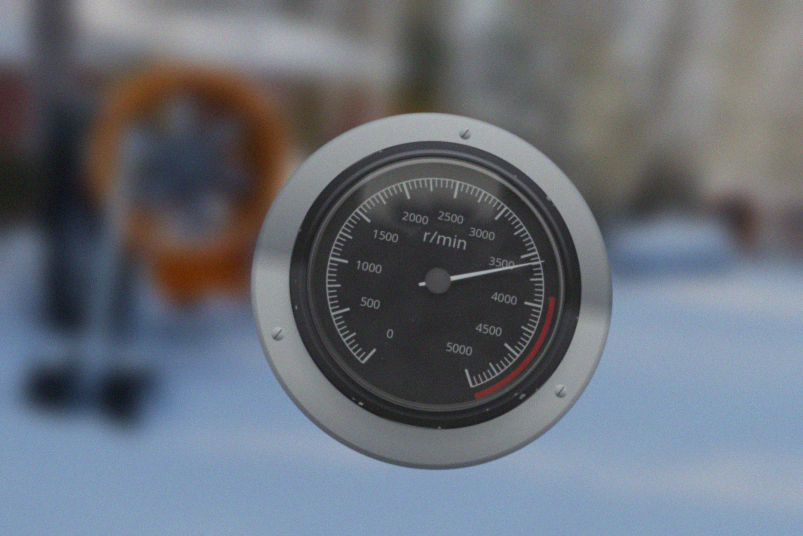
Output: **3600** rpm
